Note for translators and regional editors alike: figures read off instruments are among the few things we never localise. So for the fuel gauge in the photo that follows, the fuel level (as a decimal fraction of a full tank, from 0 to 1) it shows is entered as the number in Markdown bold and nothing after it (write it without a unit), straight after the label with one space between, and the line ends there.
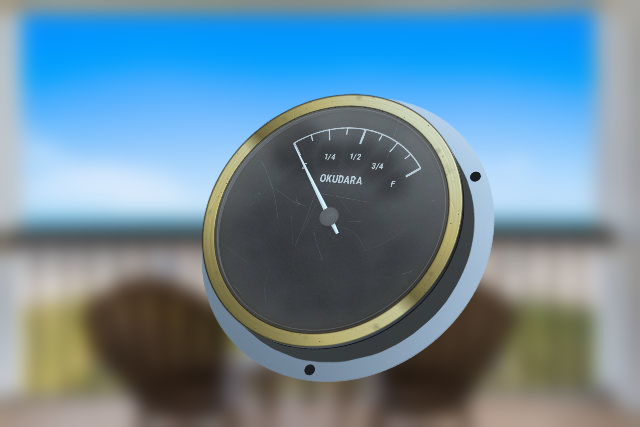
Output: **0**
